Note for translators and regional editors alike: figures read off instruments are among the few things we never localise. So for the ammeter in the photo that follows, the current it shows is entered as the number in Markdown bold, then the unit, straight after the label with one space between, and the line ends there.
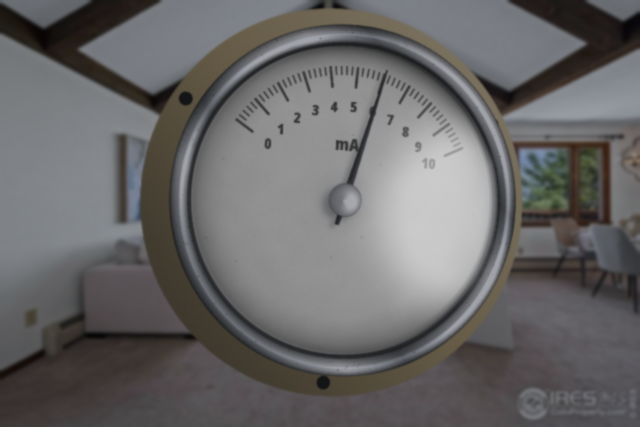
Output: **6** mA
